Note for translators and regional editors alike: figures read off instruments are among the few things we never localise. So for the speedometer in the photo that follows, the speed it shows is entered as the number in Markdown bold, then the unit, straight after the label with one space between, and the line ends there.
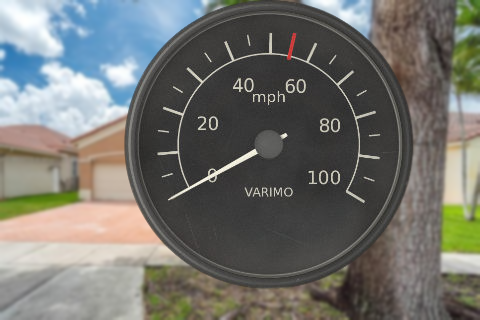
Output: **0** mph
